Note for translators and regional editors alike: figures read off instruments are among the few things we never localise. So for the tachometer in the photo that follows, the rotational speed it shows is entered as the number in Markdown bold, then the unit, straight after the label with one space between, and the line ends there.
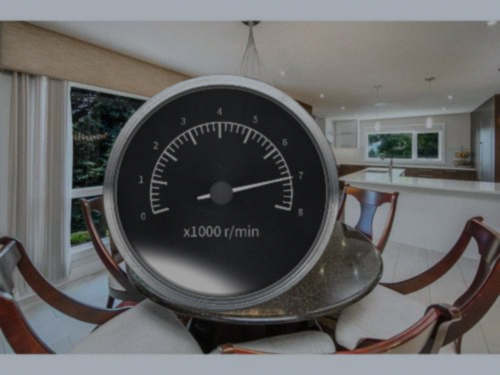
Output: **7000** rpm
